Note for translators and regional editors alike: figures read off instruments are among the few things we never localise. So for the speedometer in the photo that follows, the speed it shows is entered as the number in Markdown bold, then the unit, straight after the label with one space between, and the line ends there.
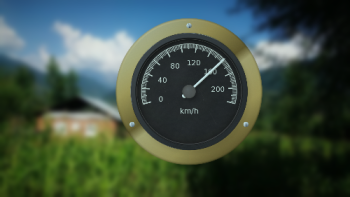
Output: **160** km/h
